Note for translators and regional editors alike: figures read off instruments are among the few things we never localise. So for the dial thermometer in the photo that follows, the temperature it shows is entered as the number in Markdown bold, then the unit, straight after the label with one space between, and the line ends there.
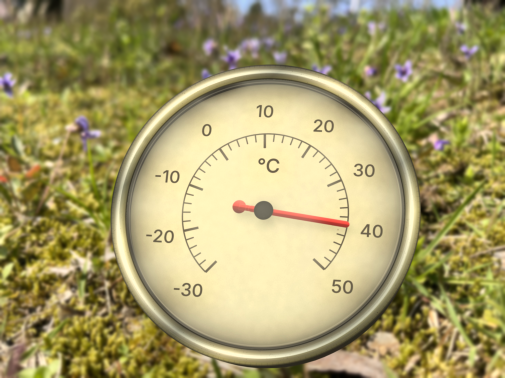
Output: **40** °C
